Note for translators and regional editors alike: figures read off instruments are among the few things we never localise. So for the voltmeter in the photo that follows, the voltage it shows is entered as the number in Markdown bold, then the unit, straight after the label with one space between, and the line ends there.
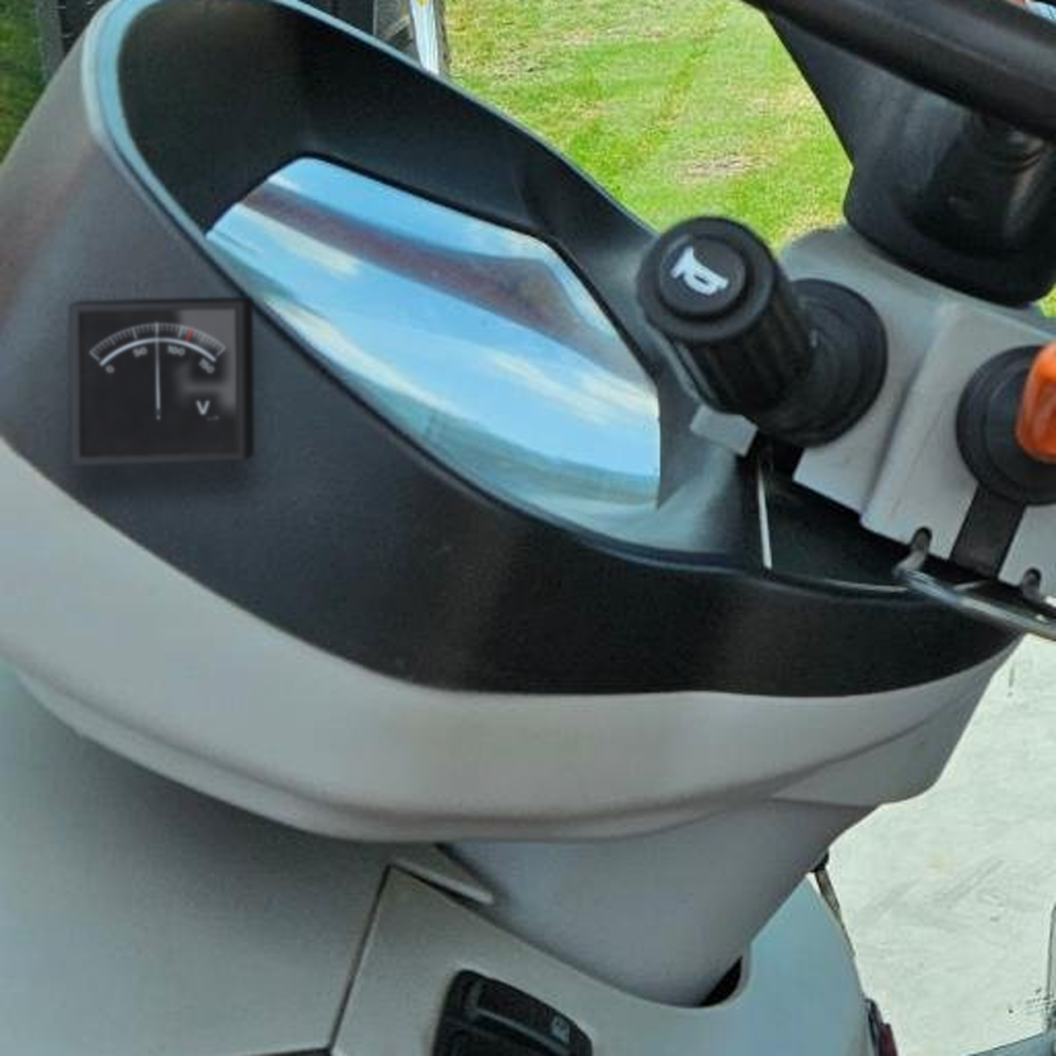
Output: **75** V
